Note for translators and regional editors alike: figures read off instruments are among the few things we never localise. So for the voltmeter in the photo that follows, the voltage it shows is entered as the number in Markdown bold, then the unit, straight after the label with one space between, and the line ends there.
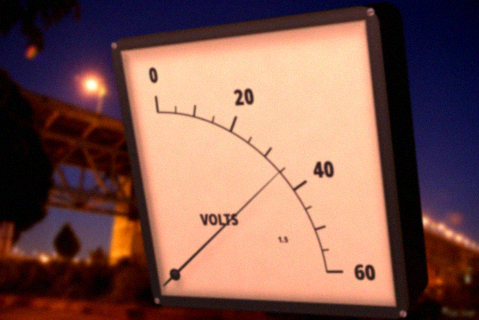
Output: **35** V
